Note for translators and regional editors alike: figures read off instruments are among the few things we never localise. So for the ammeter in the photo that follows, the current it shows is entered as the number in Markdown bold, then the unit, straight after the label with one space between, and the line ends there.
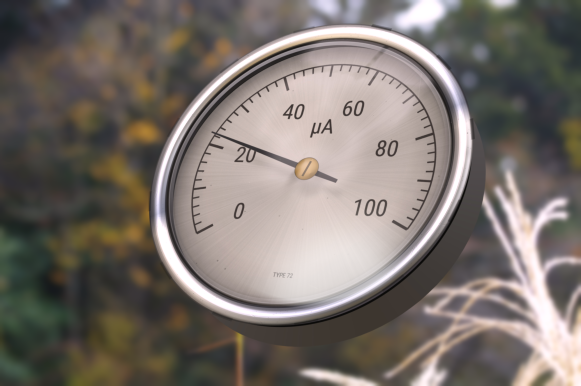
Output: **22** µA
